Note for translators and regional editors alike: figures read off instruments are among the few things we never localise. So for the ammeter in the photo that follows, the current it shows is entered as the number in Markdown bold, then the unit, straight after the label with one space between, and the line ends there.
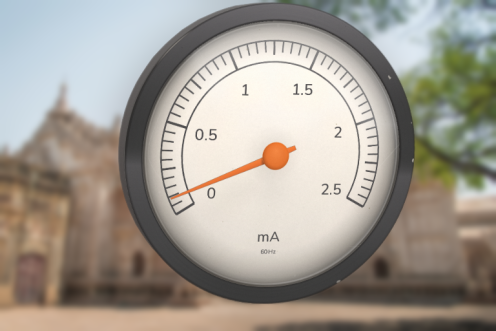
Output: **0.1** mA
